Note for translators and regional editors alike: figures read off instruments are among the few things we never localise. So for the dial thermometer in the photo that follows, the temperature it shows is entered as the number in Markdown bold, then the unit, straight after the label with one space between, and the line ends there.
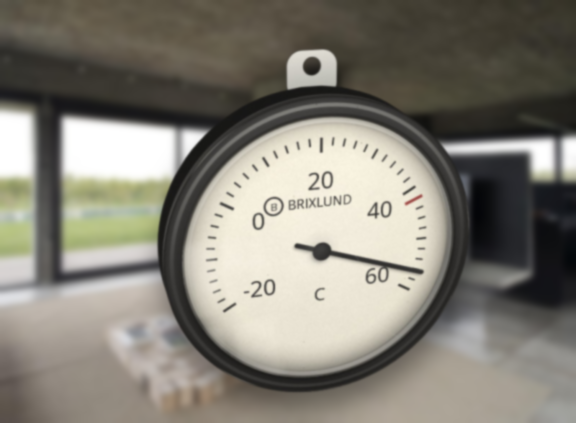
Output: **56** °C
